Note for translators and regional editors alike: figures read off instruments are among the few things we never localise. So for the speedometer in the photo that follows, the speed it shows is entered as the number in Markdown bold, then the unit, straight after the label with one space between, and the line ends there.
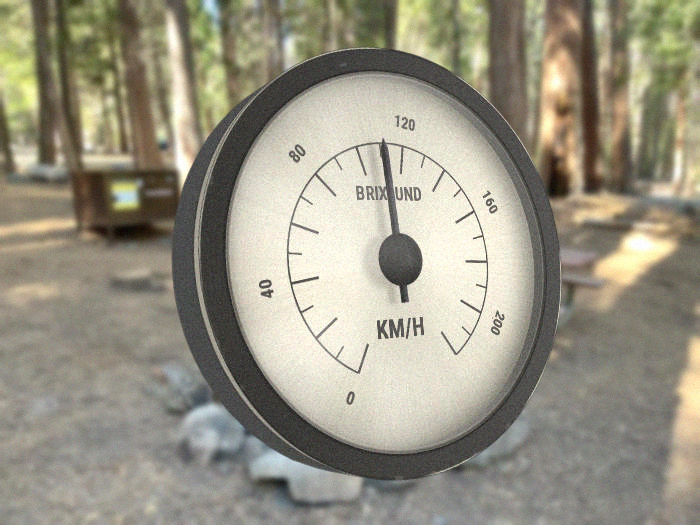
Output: **110** km/h
